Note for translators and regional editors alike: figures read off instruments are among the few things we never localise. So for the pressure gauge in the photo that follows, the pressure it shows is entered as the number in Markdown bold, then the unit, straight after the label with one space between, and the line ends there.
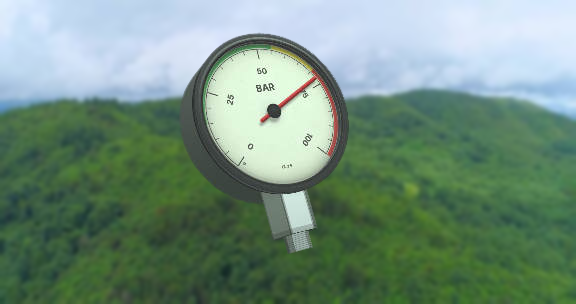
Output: **72.5** bar
